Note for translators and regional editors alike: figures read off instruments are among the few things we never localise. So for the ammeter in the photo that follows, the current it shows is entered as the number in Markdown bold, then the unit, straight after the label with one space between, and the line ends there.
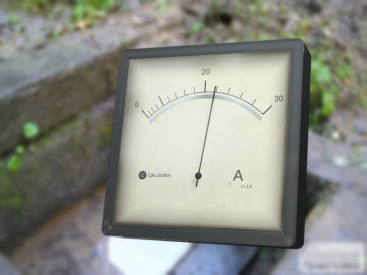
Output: **22** A
